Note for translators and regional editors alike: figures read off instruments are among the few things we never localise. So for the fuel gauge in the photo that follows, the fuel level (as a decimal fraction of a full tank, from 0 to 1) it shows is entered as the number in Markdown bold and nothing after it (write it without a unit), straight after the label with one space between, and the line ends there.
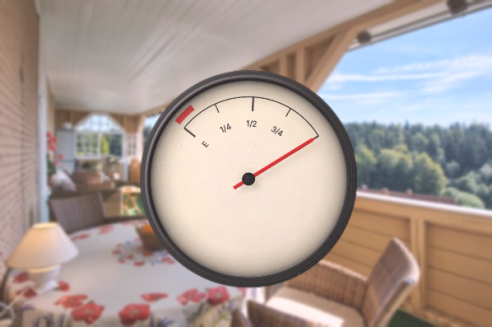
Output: **1**
